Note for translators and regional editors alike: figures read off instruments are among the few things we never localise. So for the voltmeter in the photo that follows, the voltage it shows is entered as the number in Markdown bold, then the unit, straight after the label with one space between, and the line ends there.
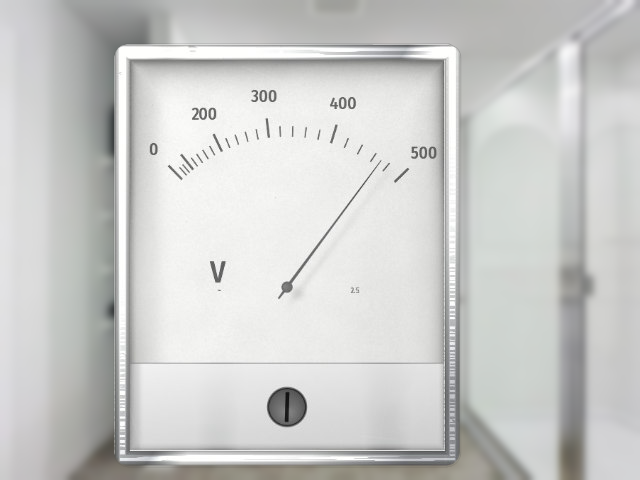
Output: **470** V
